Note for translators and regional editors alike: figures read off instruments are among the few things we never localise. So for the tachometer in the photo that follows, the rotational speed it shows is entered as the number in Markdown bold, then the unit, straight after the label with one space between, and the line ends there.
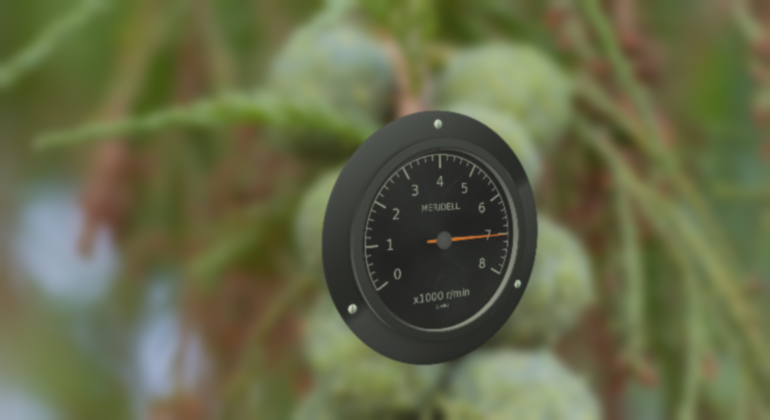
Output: **7000** rpm
